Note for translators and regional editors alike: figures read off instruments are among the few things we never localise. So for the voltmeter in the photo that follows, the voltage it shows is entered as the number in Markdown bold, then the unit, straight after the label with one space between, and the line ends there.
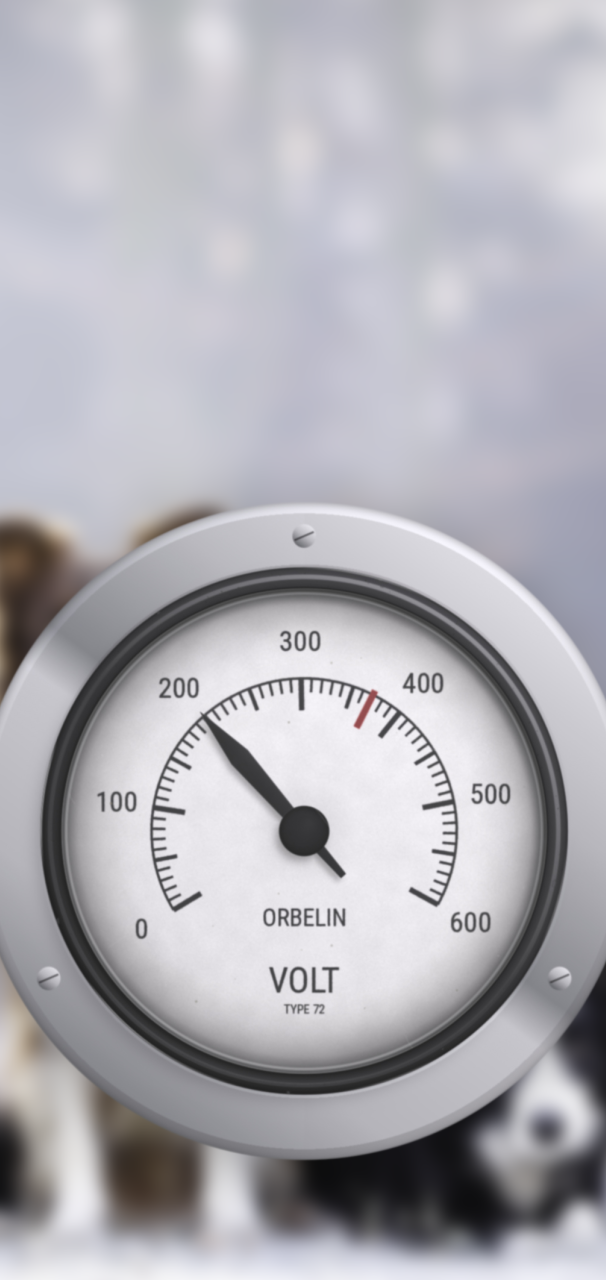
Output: **200** V
